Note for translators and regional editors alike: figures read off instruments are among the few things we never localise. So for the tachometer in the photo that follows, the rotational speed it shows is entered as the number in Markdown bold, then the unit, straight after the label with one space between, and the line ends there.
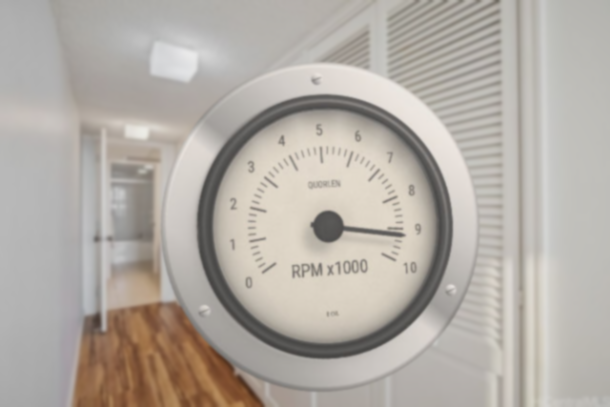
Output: **9200** rpm
